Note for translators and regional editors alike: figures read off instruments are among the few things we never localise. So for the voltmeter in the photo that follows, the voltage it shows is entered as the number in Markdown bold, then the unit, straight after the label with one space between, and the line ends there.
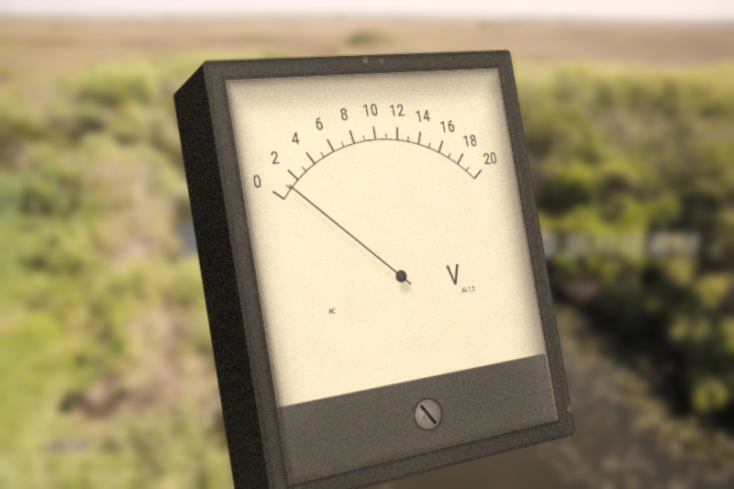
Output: **1** V
